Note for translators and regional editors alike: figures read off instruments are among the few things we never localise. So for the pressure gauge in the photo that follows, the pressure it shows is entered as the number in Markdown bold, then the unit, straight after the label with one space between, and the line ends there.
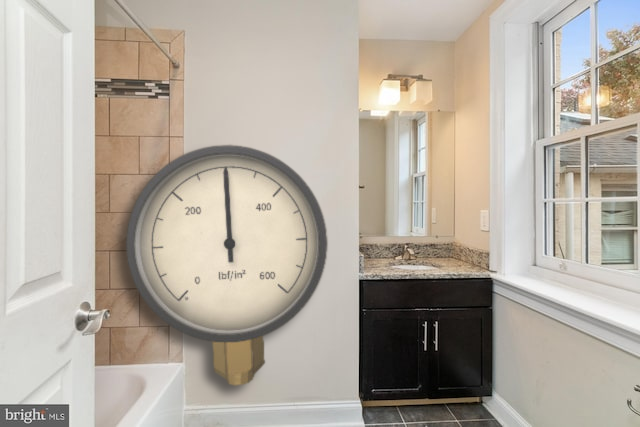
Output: **300** psi
